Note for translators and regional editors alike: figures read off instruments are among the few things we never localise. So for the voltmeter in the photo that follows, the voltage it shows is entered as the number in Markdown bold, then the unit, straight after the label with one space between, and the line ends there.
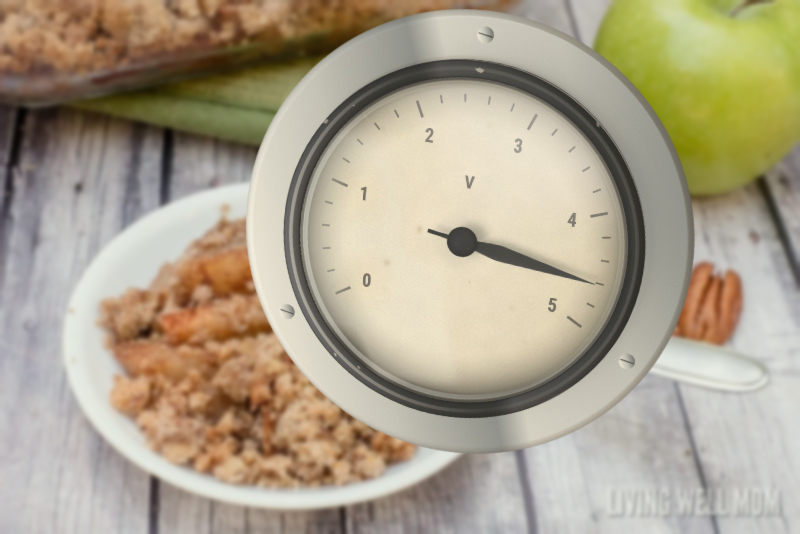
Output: **4.6** V
